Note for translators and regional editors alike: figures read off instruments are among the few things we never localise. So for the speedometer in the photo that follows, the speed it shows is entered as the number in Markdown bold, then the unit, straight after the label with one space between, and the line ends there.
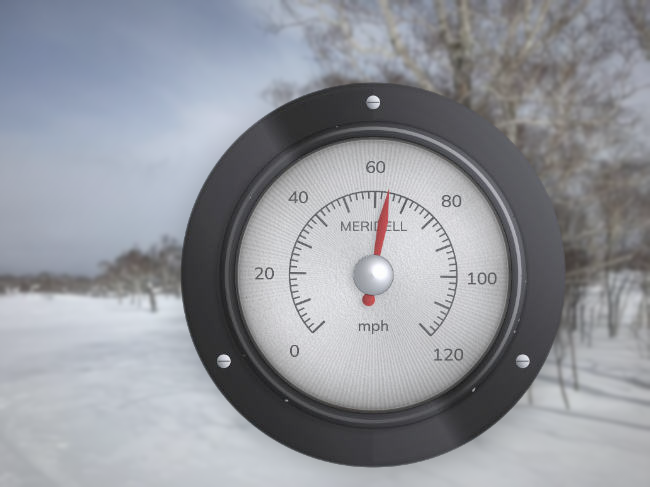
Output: **64** mph
